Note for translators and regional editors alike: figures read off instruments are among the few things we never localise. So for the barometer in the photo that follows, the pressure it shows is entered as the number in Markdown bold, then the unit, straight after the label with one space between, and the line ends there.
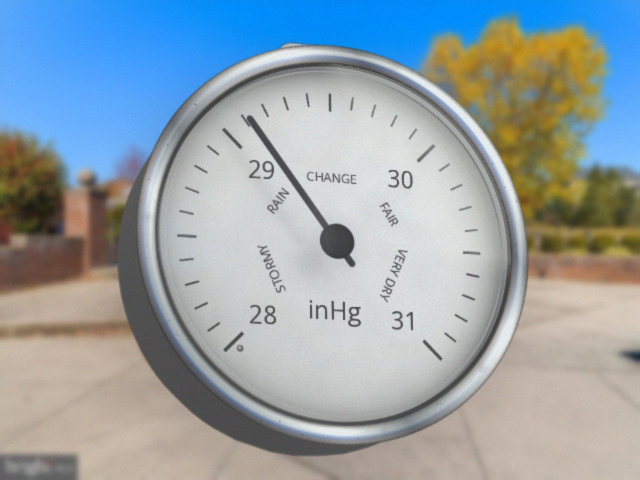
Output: **29.1** inHg
